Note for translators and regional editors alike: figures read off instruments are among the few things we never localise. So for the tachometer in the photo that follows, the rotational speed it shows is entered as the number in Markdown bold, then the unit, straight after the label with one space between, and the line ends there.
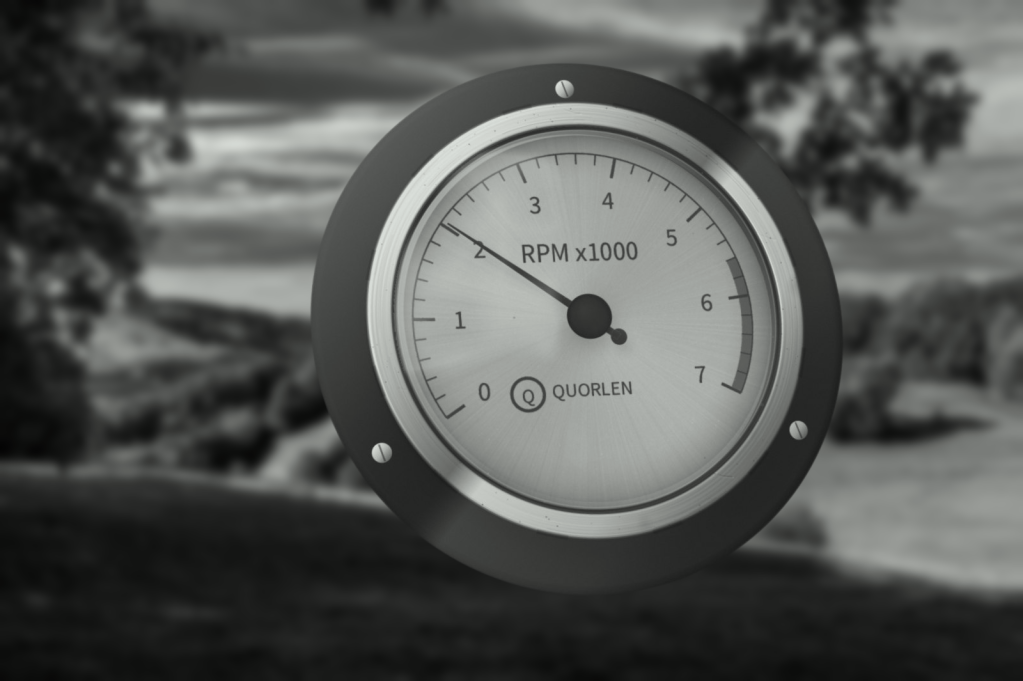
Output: **2000** rpm
